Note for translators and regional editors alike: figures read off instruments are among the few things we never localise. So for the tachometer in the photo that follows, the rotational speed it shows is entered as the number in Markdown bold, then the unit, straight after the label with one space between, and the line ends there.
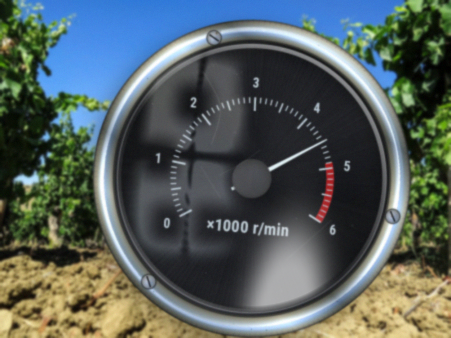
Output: **4500** rpm
